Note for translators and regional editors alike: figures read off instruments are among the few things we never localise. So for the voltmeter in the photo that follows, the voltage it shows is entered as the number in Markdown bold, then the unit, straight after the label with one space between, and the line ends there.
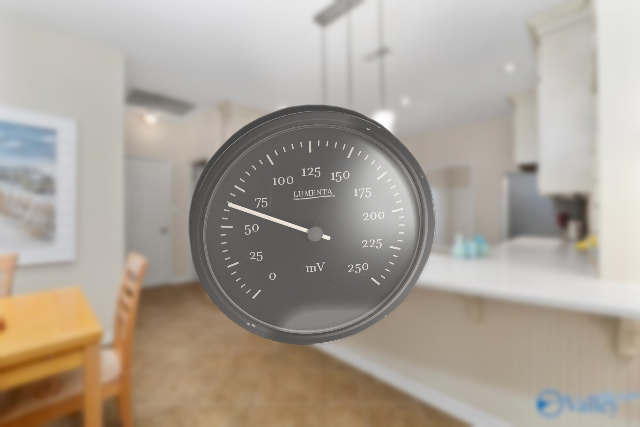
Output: **65** mV
